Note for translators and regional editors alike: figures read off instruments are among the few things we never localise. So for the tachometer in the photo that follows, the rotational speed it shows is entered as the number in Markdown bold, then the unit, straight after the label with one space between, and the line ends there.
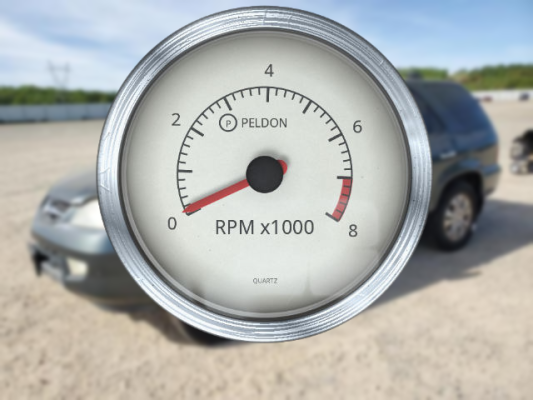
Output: **100** rpm
